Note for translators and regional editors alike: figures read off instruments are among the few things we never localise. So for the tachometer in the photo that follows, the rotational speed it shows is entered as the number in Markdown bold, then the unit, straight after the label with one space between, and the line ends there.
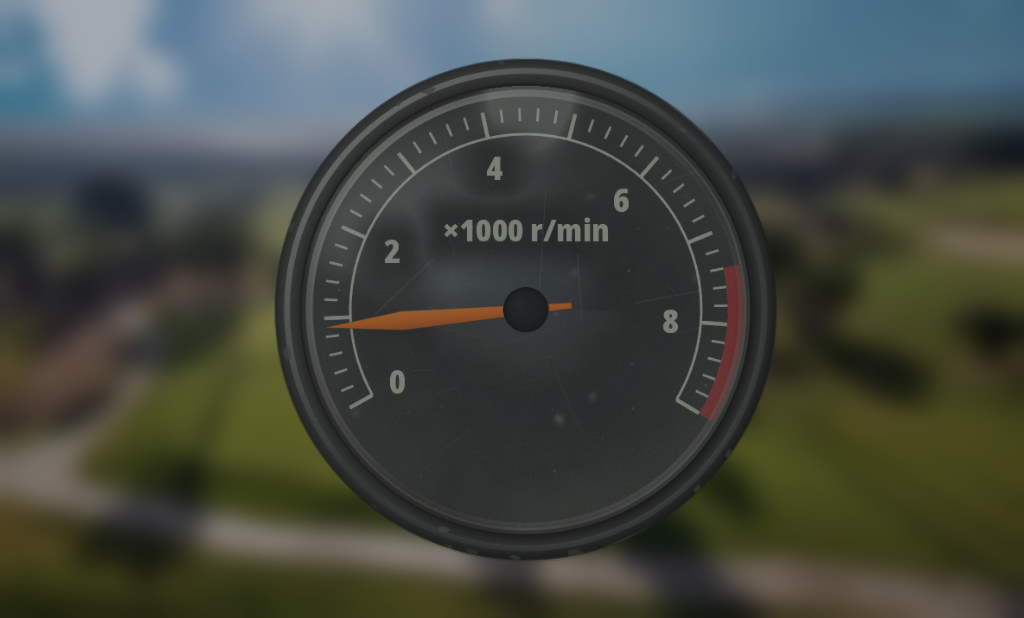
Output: **900** rpm
